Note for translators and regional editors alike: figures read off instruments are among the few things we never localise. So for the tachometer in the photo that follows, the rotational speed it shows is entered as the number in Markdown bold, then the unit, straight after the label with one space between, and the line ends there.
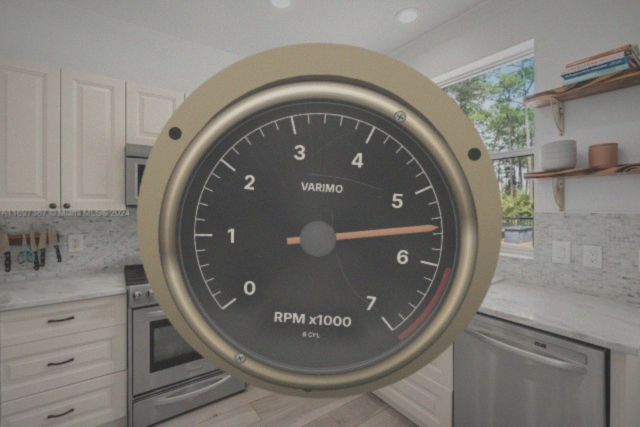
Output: **5500** rpm
